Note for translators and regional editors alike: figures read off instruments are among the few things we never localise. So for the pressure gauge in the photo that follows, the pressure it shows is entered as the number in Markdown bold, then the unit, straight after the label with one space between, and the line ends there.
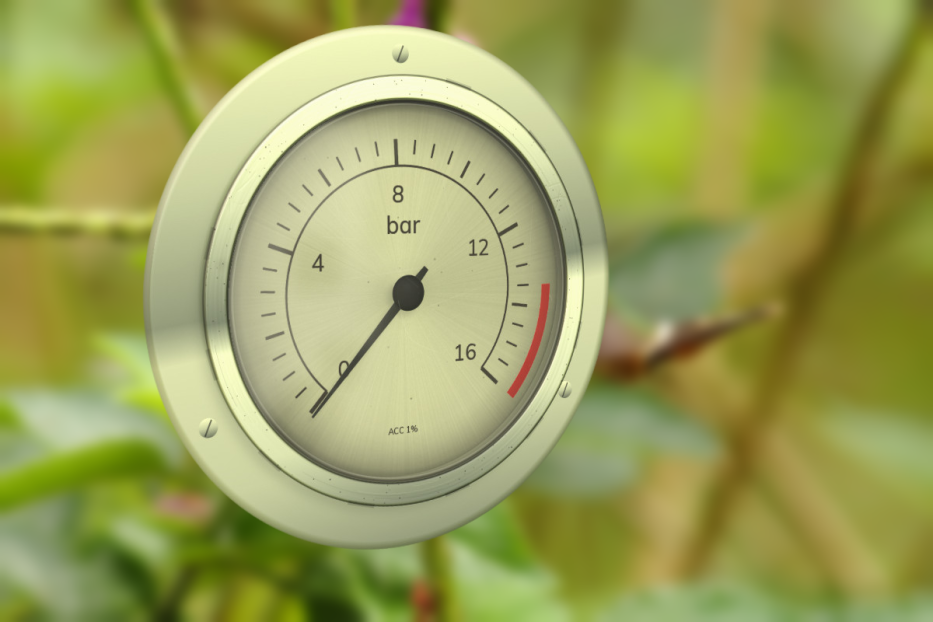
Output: **0** bar
